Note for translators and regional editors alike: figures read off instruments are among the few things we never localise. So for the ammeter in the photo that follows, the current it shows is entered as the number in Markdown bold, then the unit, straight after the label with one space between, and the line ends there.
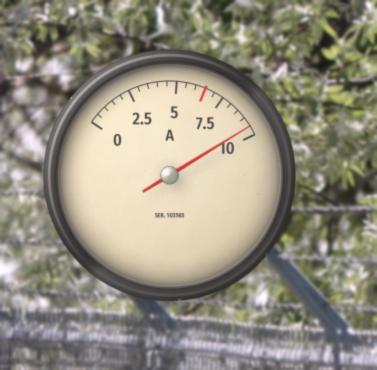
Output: **9.5** A
